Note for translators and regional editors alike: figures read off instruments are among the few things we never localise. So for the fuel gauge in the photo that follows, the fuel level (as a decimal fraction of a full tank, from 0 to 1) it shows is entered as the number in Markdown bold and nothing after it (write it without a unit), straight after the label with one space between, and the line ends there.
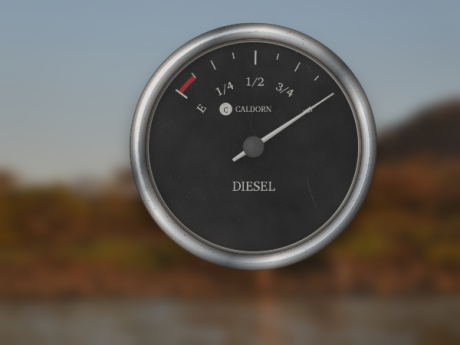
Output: **1**
